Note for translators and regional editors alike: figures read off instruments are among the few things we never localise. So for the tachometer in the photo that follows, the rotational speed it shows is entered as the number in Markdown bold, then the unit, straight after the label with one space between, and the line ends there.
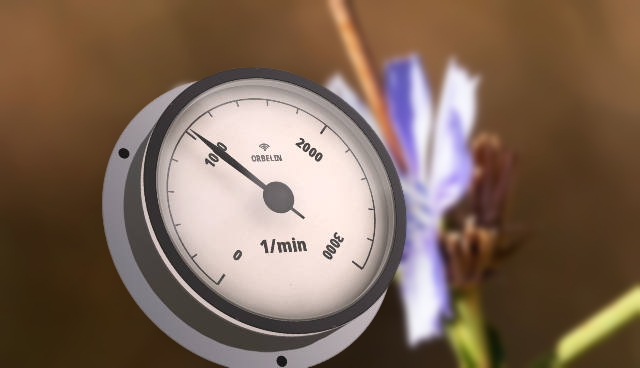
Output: **1000** rpm
